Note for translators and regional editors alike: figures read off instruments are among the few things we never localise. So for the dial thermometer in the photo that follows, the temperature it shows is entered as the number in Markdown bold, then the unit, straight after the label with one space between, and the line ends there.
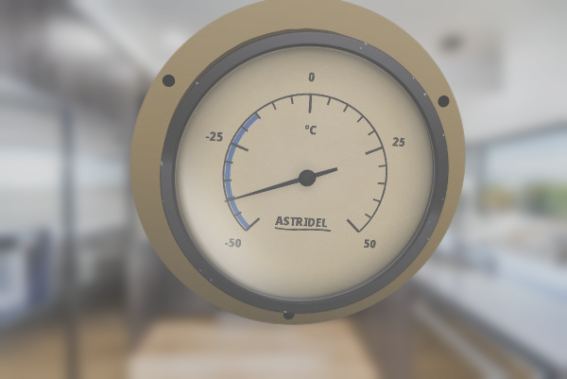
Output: **-40** °C
